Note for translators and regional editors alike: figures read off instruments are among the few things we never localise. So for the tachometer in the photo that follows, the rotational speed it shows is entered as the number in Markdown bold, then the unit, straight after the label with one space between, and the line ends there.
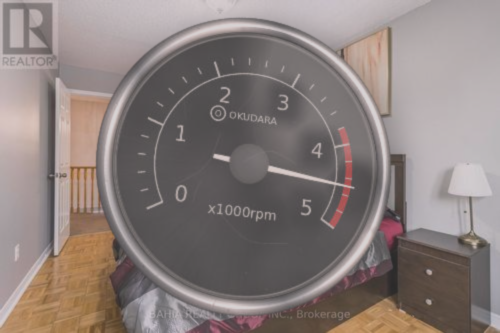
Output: **4500** rpm
